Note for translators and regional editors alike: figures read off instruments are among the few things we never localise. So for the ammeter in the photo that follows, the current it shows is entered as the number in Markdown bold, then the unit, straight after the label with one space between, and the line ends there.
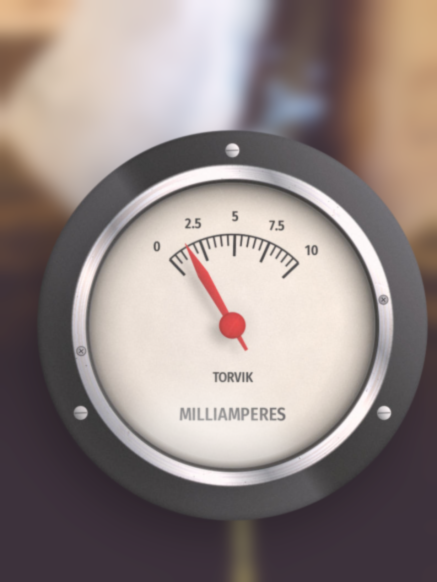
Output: **1.5** mA
